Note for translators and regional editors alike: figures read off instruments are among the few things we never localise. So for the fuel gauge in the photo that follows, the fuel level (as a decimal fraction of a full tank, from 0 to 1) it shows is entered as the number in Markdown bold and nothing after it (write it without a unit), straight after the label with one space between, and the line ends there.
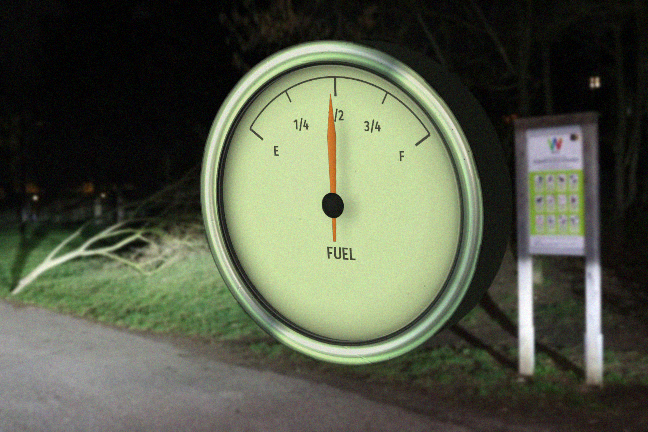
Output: **0.5**
